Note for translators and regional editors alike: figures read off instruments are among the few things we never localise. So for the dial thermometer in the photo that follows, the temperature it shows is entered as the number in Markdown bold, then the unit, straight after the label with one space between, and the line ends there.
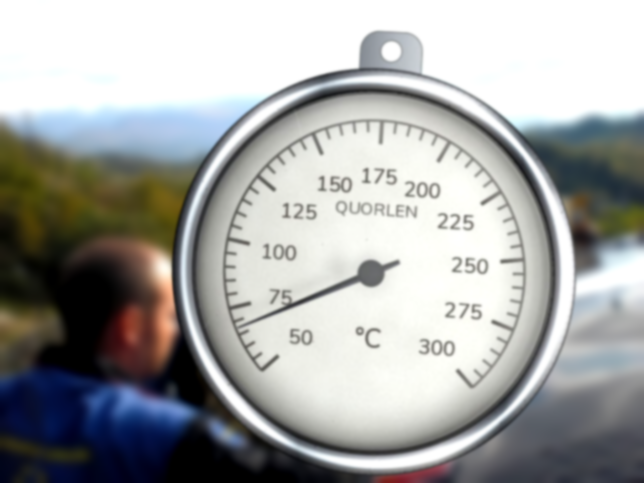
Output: **67.5** °C
